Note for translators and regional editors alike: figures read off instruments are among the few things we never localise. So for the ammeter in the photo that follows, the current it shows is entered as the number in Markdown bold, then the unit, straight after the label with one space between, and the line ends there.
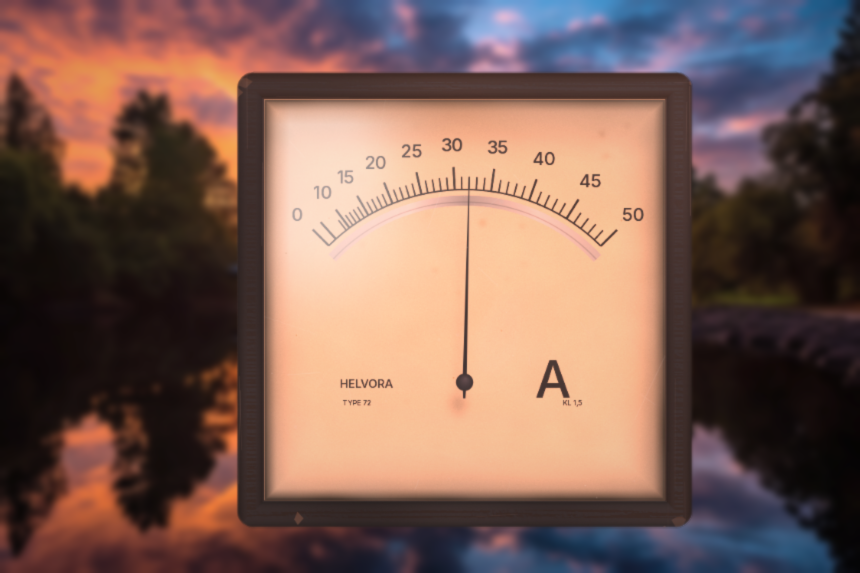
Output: **32** A
